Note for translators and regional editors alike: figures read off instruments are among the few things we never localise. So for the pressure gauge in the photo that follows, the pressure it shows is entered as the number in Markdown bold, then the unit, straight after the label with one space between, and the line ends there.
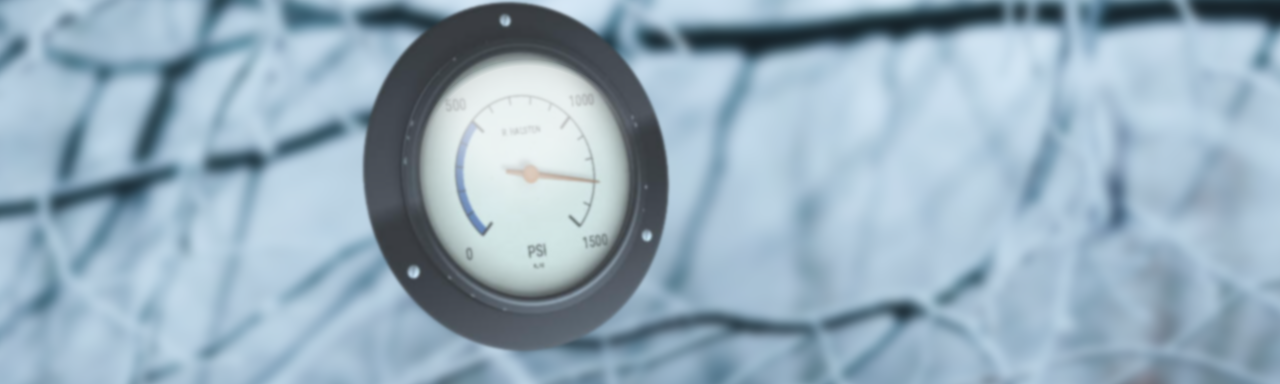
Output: **1300** psi
